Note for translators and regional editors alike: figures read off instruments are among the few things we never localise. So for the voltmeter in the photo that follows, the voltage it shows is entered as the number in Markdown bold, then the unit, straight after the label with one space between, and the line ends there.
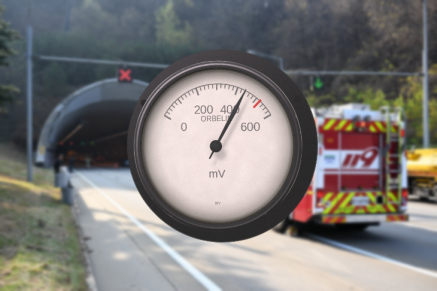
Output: **440** mV
